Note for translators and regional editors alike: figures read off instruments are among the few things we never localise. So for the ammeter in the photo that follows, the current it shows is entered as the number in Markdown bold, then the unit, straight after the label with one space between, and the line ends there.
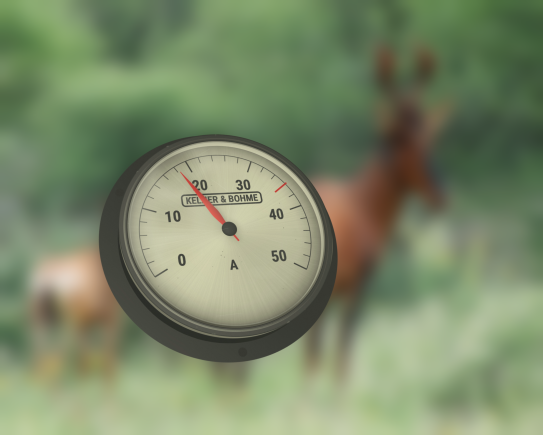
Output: **18** A
